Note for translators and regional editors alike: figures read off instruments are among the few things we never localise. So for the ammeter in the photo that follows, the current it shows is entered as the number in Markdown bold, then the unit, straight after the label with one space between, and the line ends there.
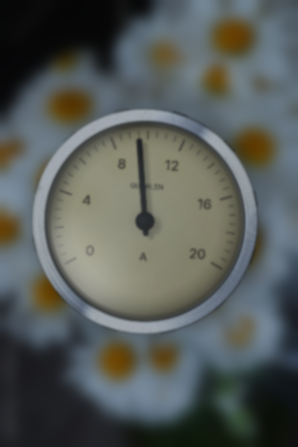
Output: **9.5** A
